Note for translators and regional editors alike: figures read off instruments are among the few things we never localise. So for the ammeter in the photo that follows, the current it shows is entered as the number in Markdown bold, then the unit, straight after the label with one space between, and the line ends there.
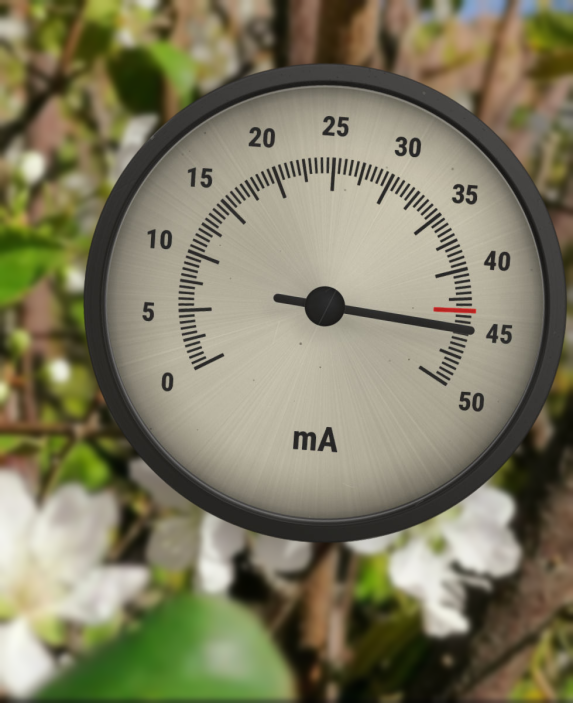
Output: **45** mA
